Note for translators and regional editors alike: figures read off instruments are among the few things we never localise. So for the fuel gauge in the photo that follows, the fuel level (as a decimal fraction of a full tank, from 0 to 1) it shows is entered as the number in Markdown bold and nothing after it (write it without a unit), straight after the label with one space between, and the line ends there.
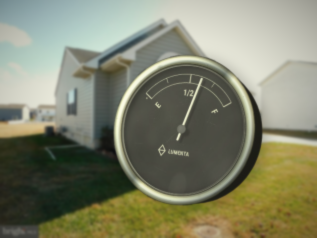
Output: **0.625**
